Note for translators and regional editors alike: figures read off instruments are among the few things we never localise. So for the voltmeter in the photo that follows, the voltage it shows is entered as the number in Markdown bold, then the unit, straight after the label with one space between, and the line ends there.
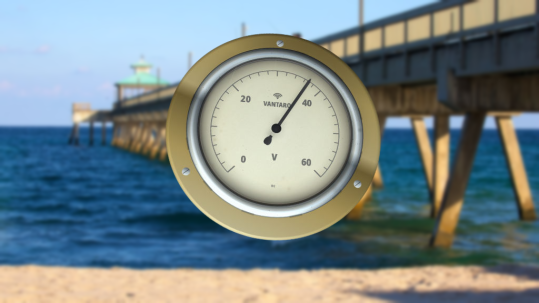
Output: **37** V
